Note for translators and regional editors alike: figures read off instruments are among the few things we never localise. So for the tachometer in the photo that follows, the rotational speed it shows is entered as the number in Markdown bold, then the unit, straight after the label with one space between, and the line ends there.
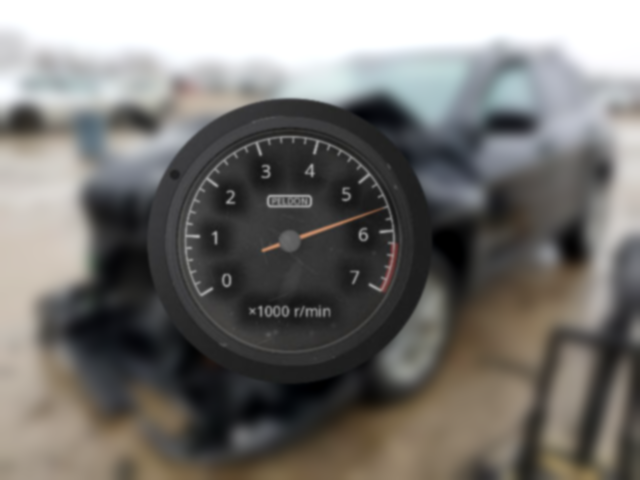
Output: **5600** rpm
